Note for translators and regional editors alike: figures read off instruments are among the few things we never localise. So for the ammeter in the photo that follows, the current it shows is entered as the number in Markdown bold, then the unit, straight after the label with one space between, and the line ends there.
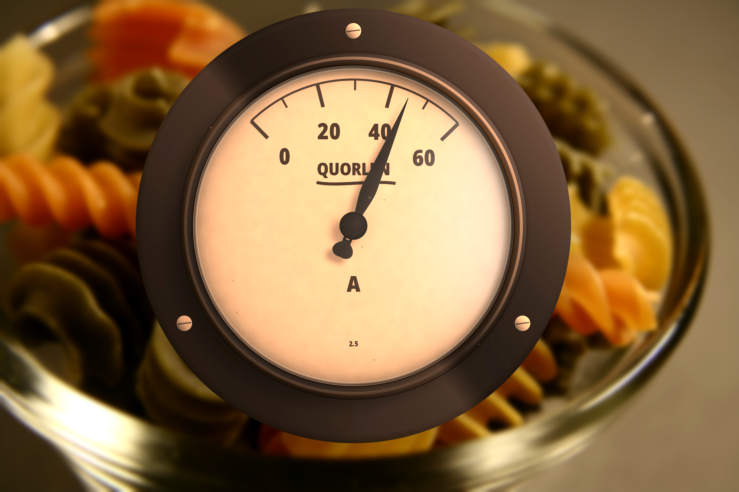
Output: **45** A
